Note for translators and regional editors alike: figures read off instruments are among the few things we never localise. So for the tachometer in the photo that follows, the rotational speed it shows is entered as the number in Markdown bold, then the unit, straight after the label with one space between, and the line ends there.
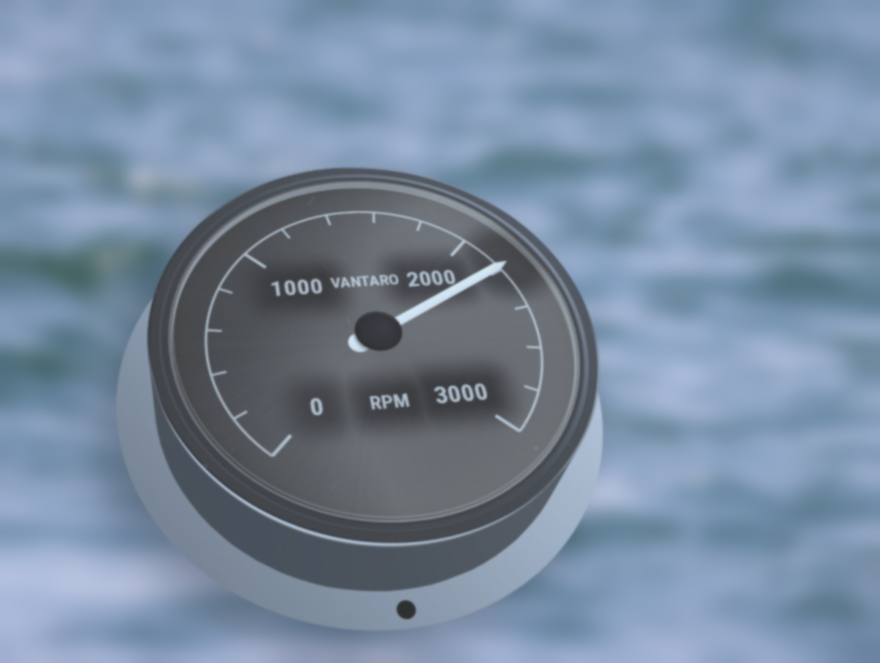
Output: **2200** rpm
